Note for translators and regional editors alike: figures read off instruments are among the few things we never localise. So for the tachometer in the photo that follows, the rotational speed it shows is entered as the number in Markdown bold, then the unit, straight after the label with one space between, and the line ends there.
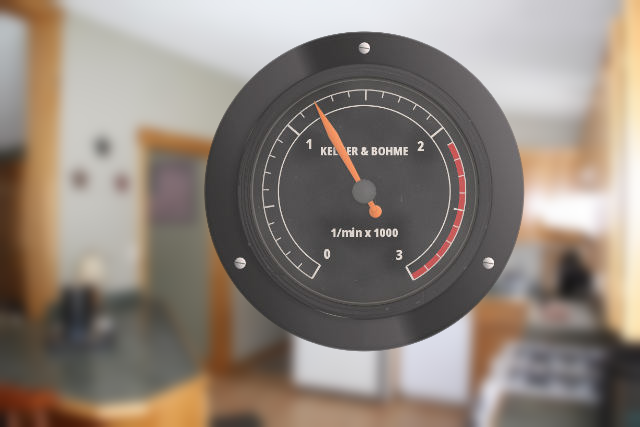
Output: **1200** rpm
